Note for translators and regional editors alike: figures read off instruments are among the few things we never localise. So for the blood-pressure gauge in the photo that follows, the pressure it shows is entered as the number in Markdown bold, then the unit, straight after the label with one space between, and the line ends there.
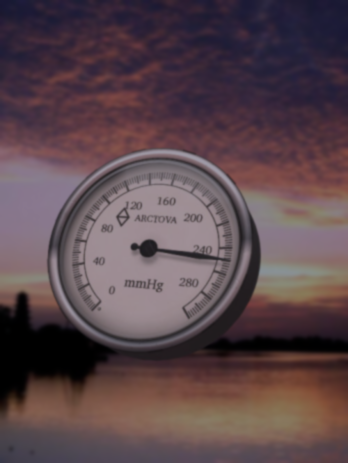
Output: **250** mmHg
